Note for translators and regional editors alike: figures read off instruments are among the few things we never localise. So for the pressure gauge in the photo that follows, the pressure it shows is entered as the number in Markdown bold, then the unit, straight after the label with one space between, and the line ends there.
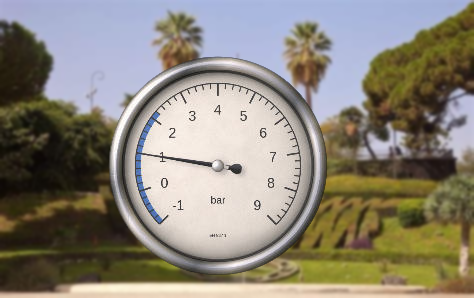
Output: **1** bar
